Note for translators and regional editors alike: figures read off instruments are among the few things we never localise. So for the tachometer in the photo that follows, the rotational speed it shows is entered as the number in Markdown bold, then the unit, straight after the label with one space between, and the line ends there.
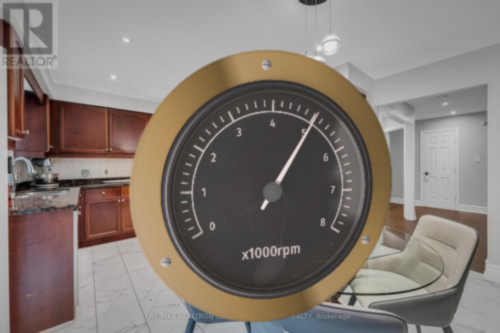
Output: **5000** rpm
